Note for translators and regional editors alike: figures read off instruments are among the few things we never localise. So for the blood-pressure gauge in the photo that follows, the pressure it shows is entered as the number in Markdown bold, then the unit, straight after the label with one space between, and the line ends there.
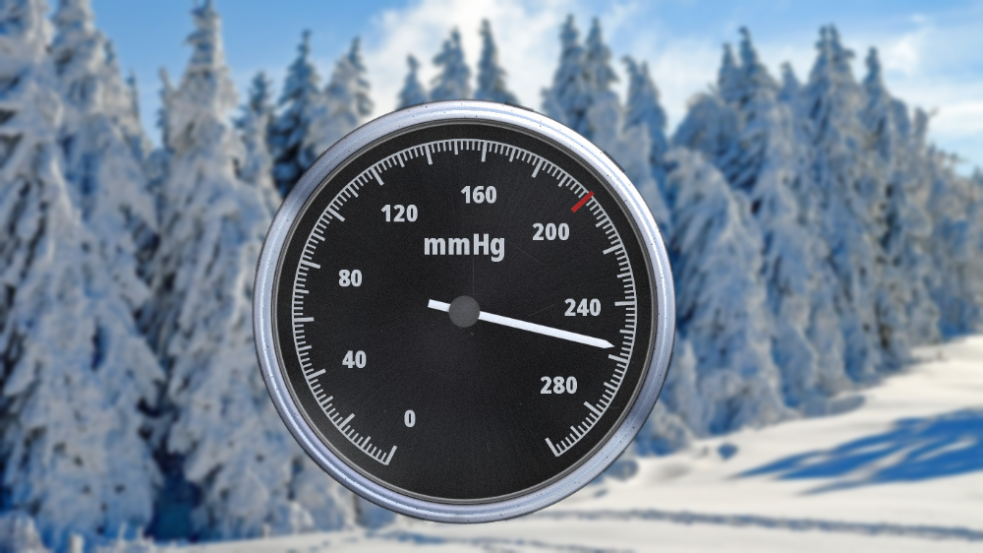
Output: **256** mmHg
